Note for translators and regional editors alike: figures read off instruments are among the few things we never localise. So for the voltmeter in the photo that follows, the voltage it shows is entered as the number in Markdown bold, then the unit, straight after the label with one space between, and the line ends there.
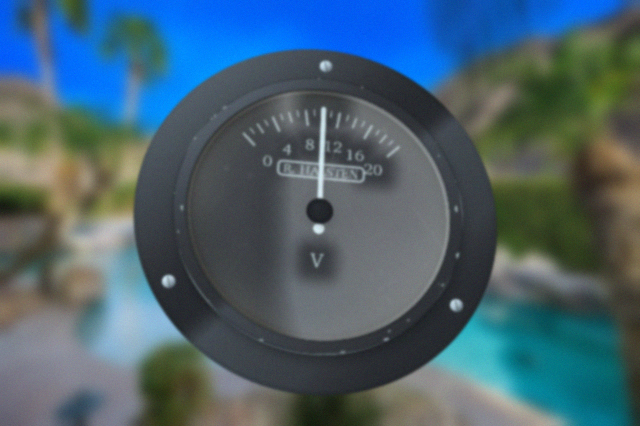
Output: **10** V
